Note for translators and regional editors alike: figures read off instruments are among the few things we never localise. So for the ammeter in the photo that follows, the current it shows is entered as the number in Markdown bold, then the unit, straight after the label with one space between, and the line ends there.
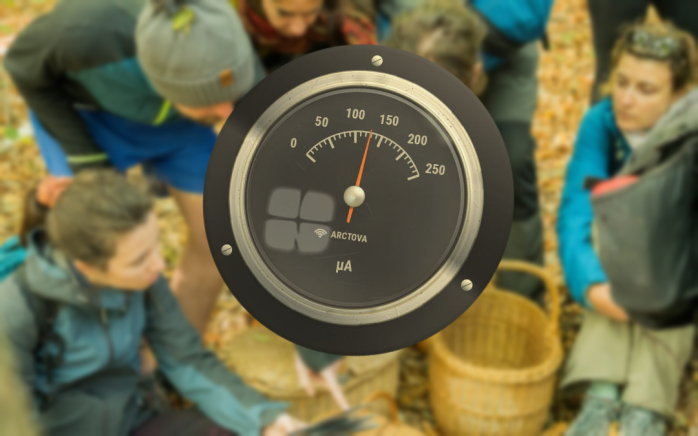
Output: **130** µA
